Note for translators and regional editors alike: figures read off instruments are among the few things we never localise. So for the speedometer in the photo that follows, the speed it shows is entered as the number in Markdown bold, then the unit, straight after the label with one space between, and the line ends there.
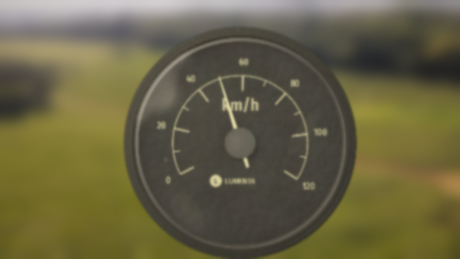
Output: **50** km/h
